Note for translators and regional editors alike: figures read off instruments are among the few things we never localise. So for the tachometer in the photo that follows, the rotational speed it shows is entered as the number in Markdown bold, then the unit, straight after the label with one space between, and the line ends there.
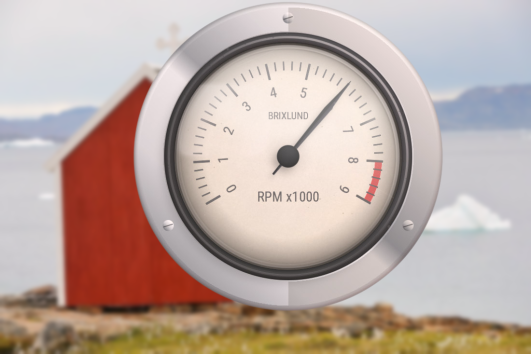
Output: **6000** rpm
